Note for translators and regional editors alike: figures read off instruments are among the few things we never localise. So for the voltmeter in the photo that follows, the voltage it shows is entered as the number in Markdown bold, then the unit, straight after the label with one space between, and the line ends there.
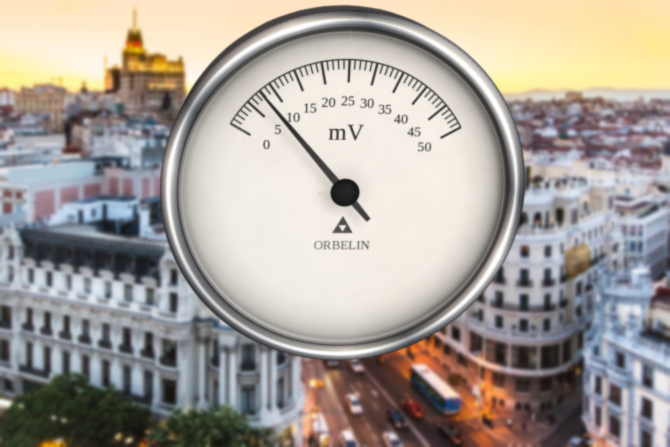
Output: **8** mV
